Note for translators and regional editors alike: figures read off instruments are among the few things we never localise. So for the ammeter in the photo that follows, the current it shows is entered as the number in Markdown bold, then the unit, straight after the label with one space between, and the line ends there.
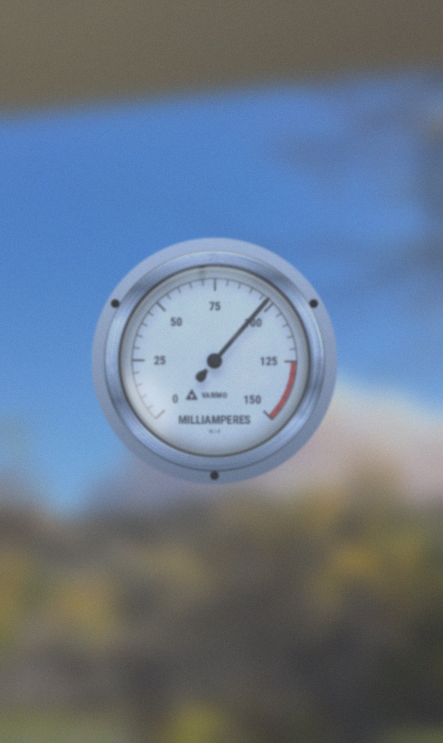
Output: **97.5** mA
